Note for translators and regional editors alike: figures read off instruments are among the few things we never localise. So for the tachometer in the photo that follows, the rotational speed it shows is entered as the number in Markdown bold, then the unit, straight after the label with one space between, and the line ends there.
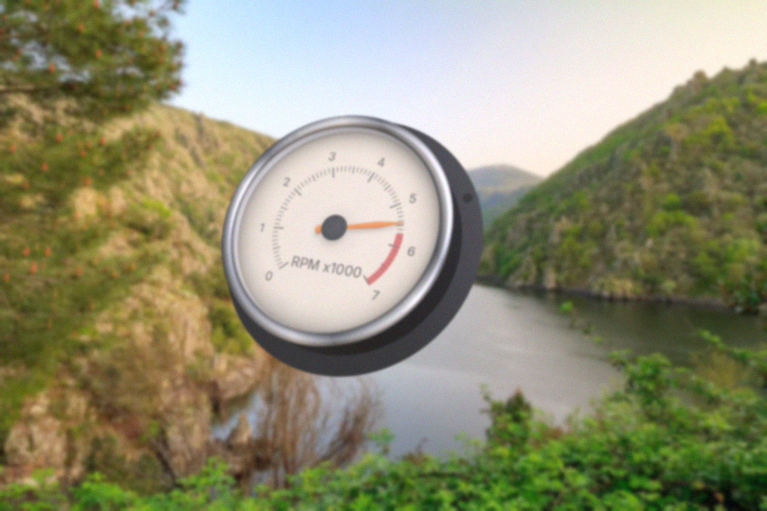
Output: **5500** rpm
